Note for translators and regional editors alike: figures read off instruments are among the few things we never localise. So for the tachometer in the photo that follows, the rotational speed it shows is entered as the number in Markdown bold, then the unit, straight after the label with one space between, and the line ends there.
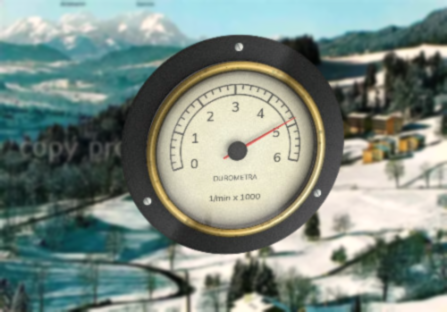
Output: **4800** rpm
